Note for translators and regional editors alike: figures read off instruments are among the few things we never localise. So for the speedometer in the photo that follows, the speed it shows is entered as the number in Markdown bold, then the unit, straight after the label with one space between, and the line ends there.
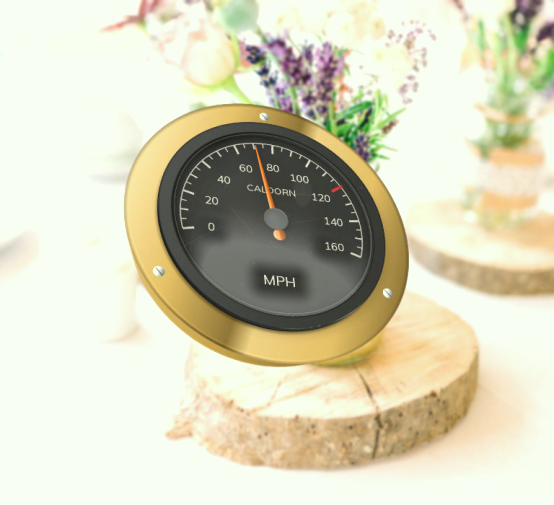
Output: **70** mph
